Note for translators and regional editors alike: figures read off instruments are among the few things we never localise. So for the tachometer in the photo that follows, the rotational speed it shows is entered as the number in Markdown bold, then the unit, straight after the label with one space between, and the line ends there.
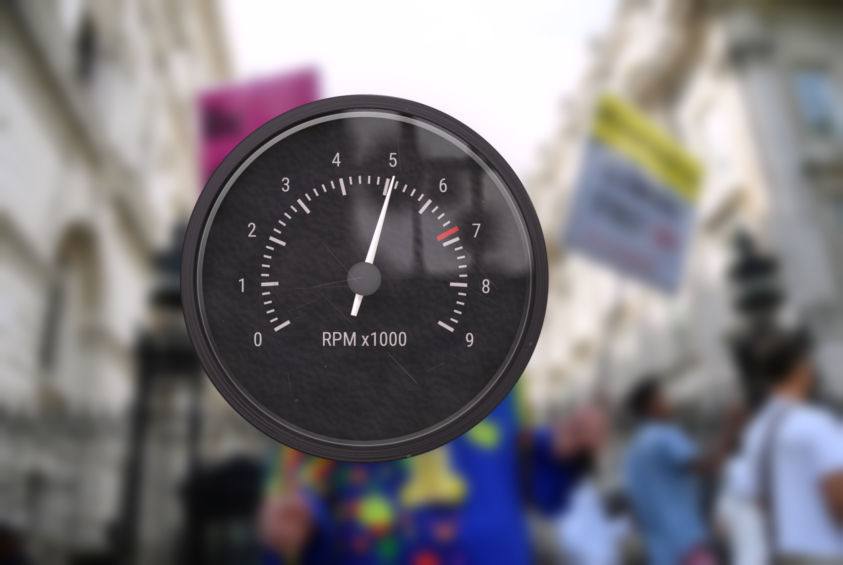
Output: **5100** rpm
